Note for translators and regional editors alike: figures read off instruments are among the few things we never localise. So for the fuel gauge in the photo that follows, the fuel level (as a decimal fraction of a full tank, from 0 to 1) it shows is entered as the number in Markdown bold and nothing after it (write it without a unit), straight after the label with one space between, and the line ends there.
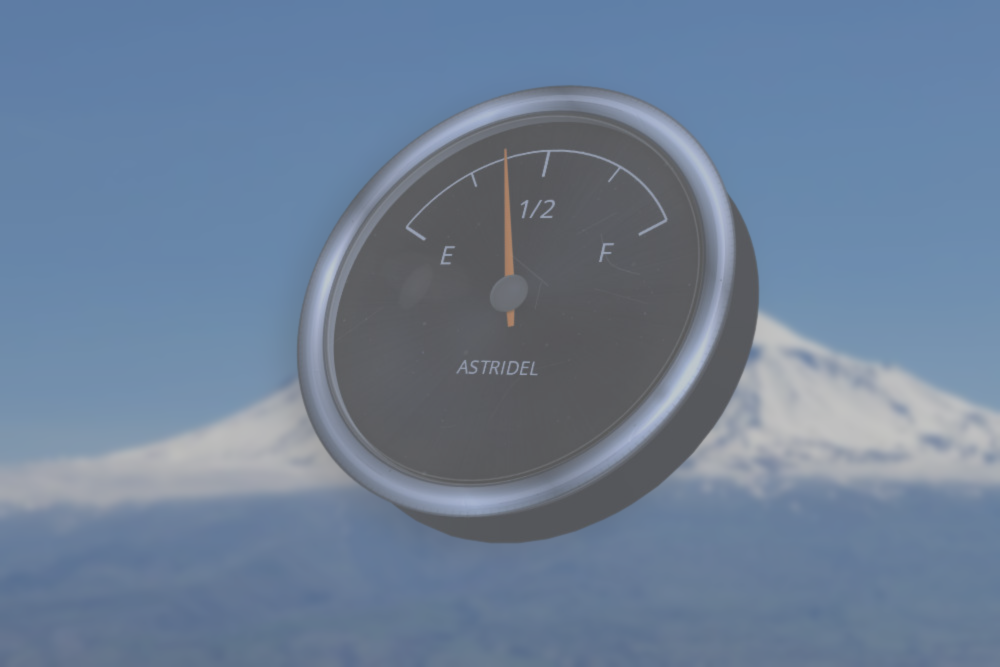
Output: **0.375**
